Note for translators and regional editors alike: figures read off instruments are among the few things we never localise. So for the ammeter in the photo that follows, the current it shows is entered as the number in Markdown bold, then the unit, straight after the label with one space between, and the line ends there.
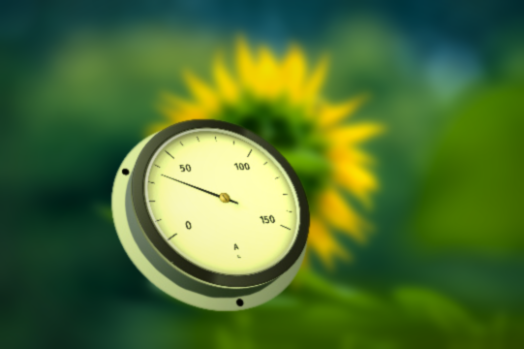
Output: **35** A
